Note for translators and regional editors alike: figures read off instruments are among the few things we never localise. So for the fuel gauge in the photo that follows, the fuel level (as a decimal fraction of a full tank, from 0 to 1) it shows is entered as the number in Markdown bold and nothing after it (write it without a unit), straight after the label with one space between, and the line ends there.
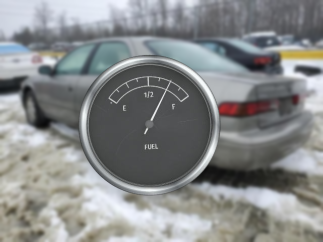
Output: **0.75**
